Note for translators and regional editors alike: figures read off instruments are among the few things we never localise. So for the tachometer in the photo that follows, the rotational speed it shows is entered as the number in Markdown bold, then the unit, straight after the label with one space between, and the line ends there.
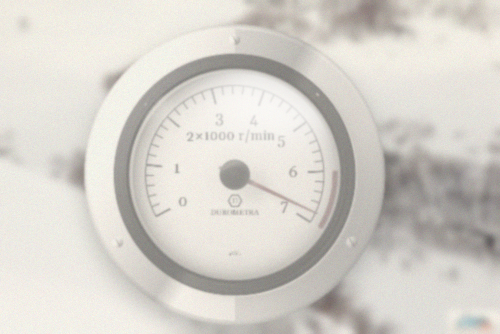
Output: **6800** rpm
